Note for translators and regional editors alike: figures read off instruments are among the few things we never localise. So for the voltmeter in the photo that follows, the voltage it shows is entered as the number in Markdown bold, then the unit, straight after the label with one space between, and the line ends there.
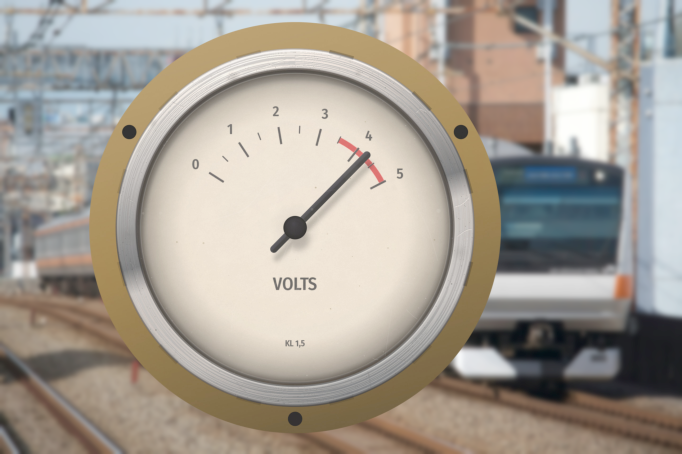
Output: **4.25** V
